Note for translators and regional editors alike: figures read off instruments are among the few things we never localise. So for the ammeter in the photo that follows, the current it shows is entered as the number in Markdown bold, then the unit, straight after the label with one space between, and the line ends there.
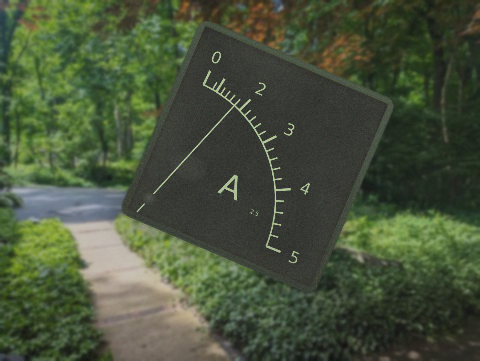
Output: **1.8** A
